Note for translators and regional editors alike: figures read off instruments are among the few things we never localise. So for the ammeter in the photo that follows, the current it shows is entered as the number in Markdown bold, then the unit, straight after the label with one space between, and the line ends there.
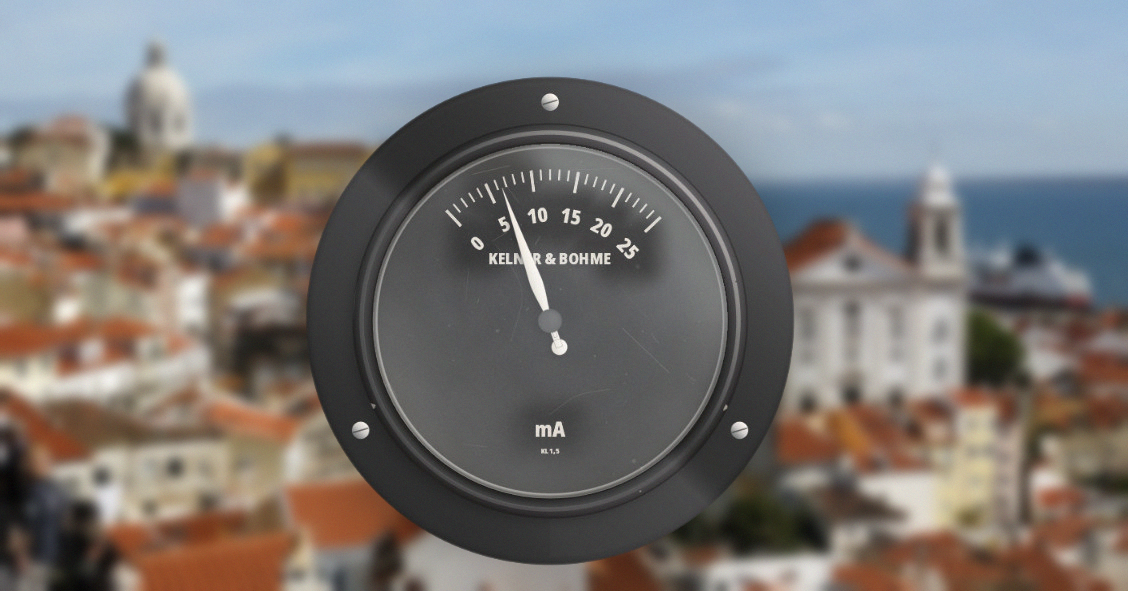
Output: **6.5** mA
